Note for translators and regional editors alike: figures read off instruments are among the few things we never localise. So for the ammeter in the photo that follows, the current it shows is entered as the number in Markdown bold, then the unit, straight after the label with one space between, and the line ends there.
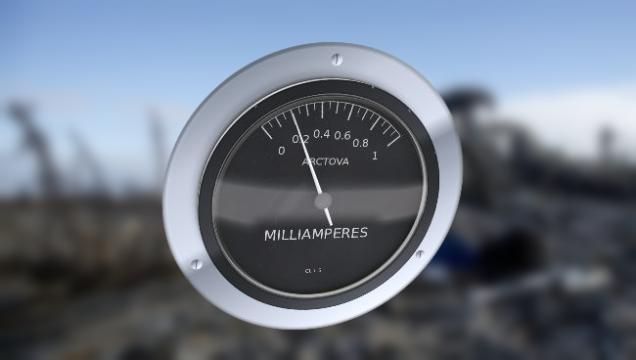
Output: **0.2** mA
